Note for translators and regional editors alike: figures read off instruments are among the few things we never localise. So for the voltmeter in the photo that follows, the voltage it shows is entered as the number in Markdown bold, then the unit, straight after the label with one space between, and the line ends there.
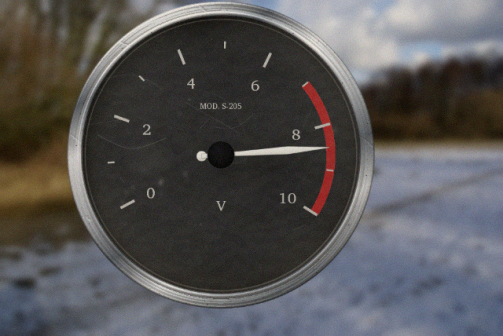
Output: **8.5** V
